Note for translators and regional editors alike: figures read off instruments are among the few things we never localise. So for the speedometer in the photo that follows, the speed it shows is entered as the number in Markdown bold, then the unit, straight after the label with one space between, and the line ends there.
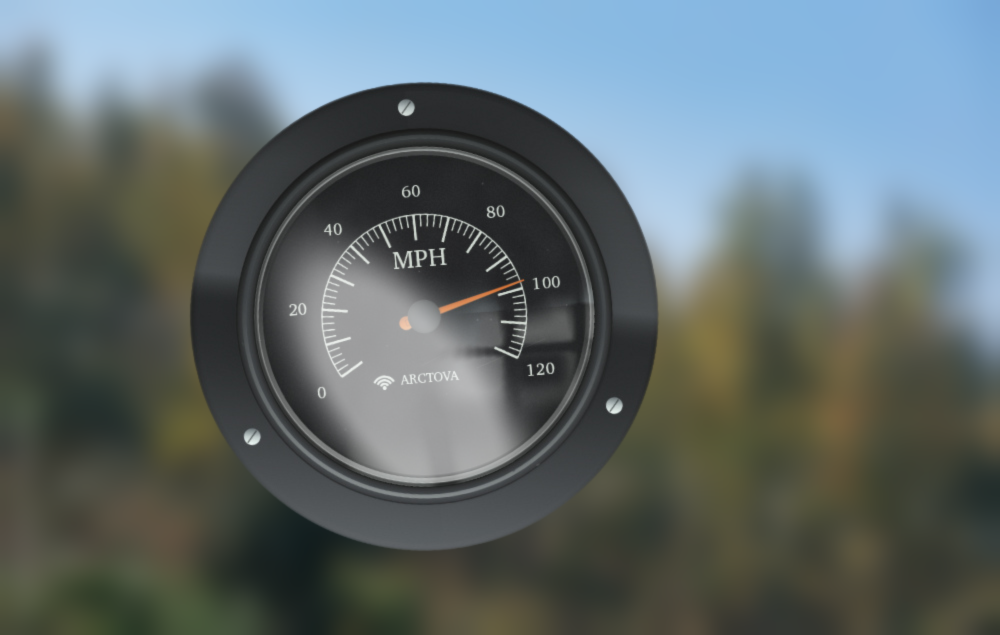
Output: **98** mph
